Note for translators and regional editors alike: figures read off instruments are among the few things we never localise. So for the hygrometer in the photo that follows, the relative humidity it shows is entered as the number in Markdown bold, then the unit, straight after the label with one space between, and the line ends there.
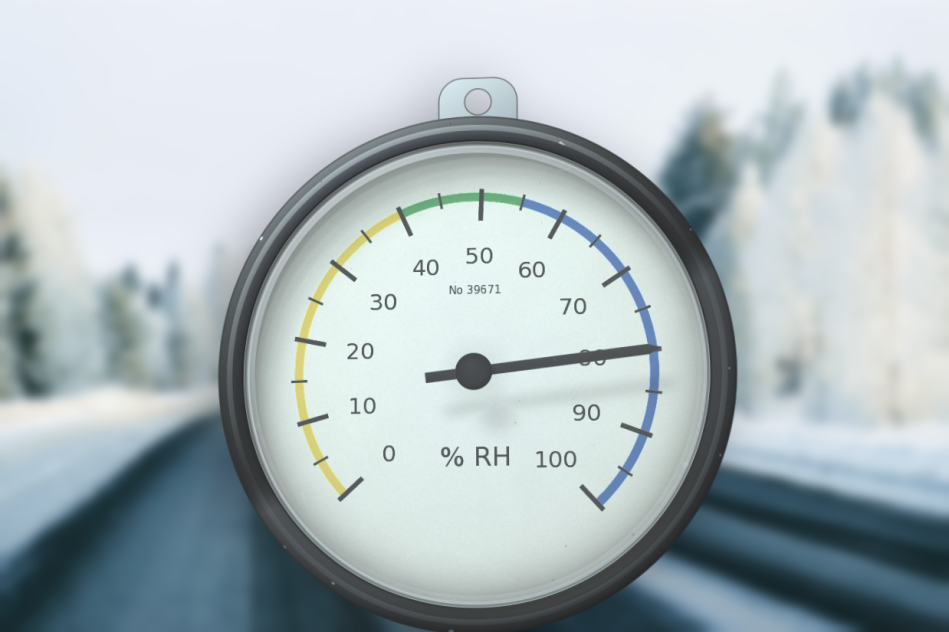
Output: **80** %
